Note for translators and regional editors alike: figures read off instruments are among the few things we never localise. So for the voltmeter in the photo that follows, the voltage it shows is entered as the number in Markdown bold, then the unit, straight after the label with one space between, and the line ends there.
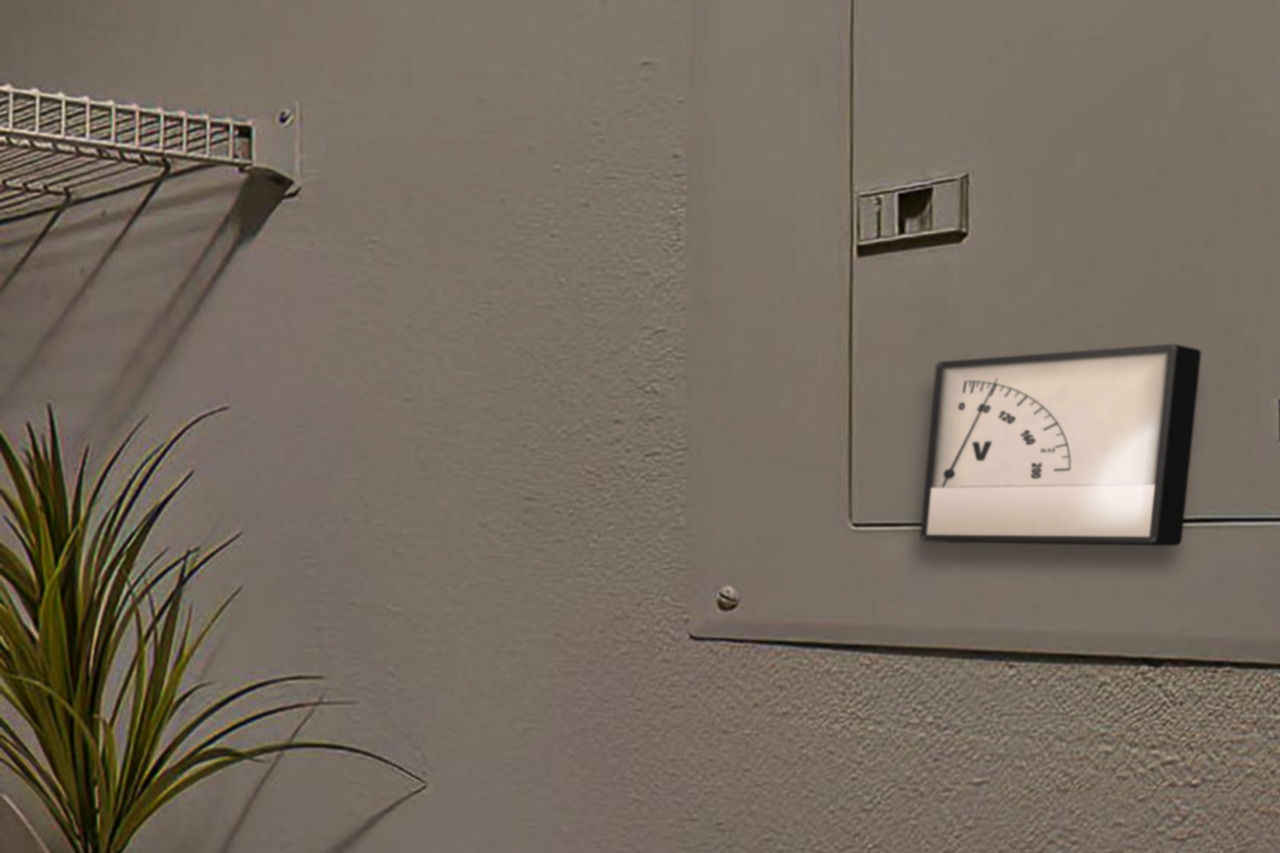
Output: **80** V
